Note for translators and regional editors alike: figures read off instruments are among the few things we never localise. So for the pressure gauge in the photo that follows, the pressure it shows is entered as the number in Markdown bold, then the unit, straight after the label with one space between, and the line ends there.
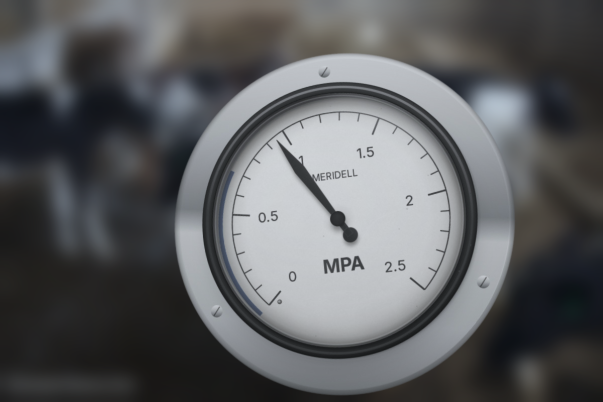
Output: **0.95** MPa
